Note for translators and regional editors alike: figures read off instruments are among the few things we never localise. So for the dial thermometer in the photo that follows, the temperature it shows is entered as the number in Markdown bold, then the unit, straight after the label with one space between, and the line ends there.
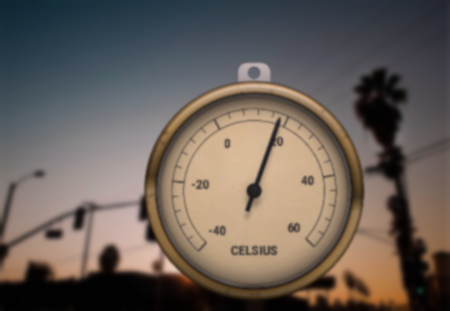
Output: **18** °C
